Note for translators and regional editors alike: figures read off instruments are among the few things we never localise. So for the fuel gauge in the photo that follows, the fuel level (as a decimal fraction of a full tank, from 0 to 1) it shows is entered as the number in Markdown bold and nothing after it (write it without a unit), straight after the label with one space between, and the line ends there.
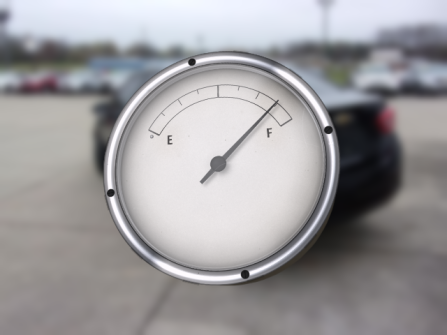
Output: **0.875**
